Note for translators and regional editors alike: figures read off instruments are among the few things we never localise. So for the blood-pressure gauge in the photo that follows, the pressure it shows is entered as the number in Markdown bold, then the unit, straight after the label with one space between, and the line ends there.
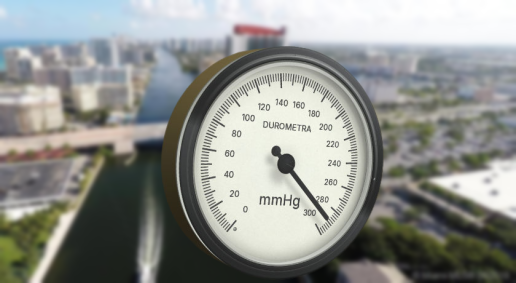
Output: **290** mmHg
